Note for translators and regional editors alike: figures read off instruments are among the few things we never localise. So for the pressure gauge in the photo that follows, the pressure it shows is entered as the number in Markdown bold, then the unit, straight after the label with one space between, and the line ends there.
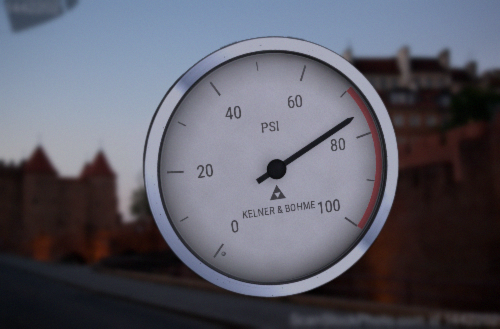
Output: **75** psi
